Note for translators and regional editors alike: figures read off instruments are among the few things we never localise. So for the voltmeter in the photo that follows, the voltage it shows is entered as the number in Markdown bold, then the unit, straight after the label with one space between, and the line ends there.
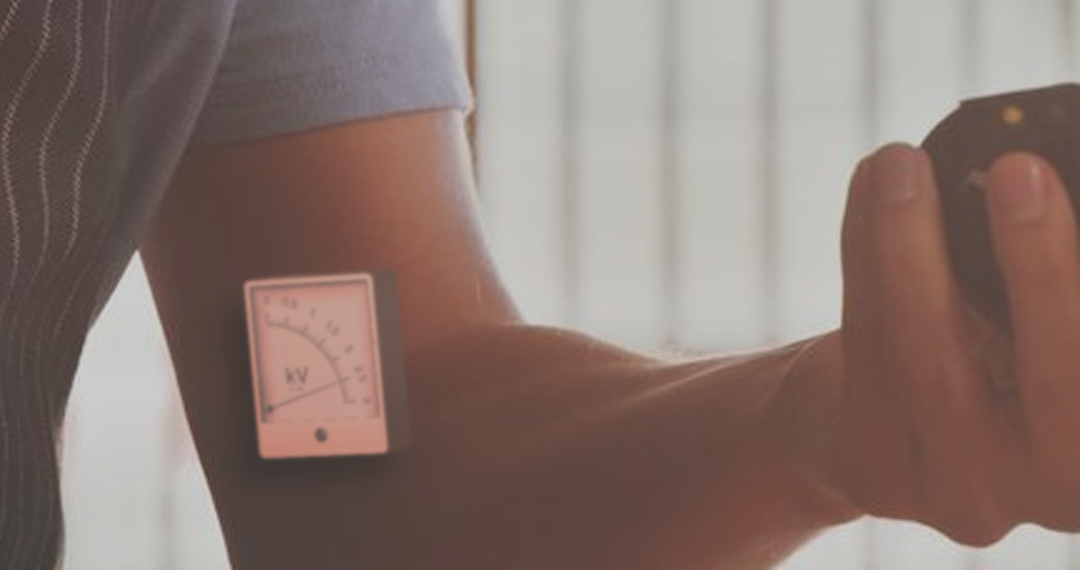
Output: **2.5** kV
